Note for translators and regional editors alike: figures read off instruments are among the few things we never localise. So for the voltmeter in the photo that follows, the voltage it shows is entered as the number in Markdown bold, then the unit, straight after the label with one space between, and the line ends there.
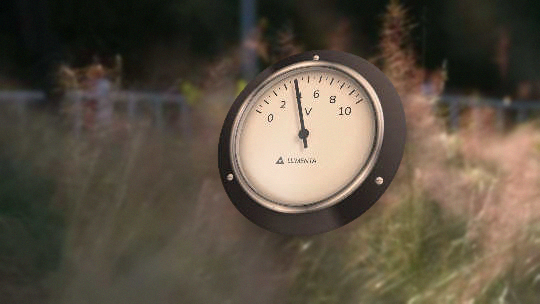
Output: **4** V
